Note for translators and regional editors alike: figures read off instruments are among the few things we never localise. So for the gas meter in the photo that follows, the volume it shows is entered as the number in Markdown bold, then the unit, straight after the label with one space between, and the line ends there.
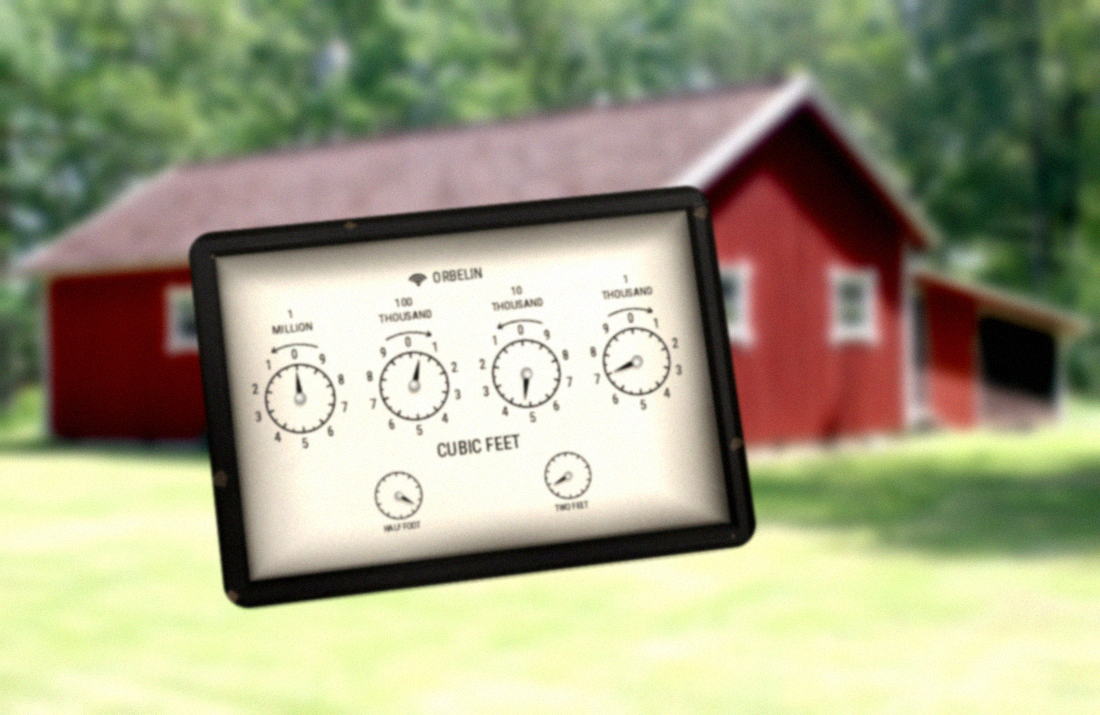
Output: **4700** ft³
